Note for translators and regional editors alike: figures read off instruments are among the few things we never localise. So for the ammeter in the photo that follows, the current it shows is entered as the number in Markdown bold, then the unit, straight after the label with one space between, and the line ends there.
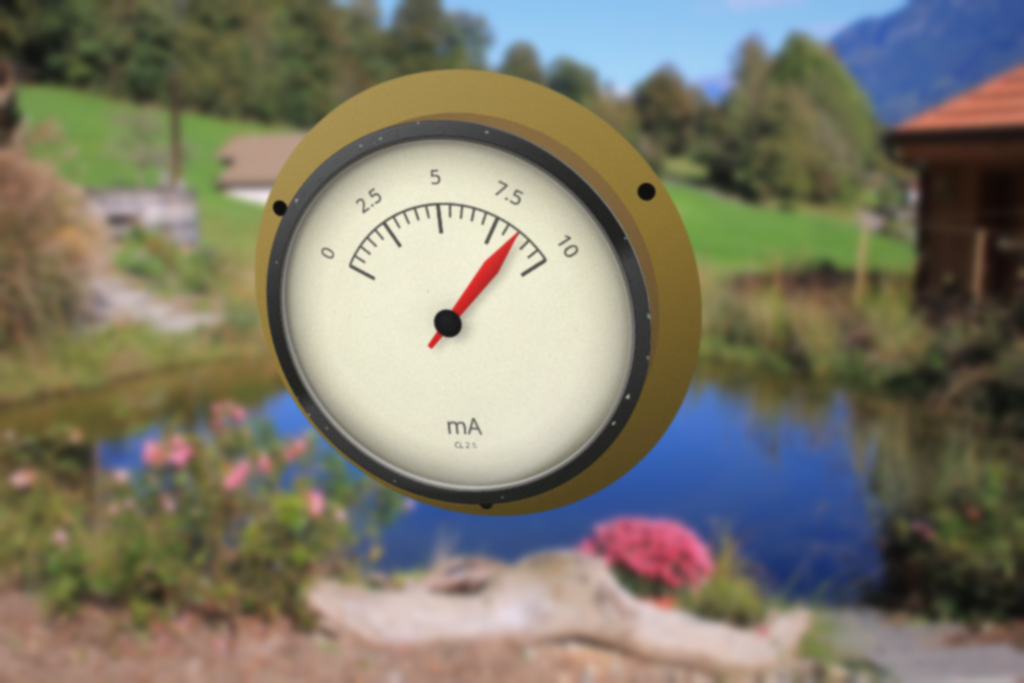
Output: **8.5** mA
